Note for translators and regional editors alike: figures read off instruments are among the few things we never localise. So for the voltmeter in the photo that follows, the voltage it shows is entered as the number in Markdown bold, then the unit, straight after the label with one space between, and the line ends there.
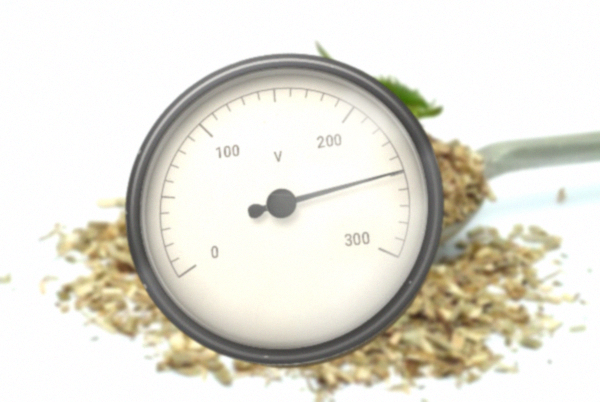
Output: **250** V
